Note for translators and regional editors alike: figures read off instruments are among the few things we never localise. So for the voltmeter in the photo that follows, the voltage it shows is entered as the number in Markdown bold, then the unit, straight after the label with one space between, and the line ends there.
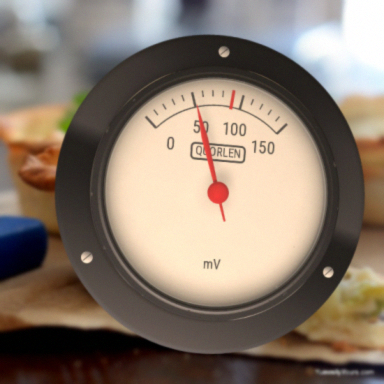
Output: **50** mV
